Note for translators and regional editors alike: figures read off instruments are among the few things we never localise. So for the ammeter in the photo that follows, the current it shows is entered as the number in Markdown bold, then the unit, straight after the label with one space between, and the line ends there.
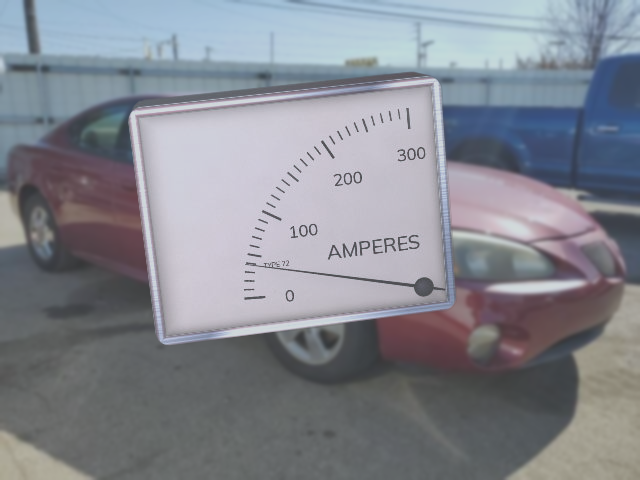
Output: **40** A
